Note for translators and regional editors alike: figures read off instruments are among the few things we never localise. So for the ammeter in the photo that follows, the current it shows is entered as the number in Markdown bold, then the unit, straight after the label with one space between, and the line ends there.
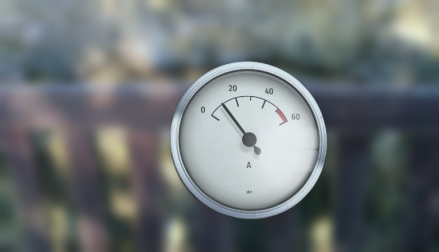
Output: **10** A
